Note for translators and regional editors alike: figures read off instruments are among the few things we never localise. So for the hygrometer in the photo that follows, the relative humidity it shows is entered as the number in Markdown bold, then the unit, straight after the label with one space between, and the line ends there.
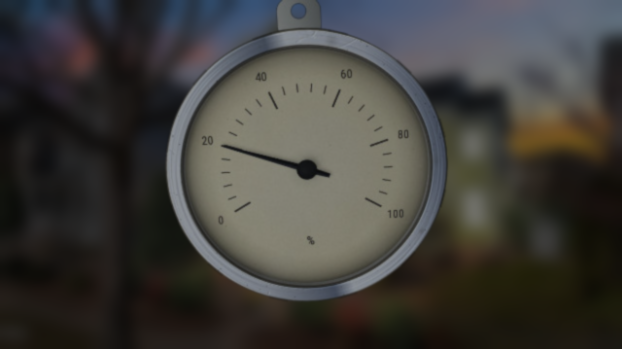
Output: **20** %
